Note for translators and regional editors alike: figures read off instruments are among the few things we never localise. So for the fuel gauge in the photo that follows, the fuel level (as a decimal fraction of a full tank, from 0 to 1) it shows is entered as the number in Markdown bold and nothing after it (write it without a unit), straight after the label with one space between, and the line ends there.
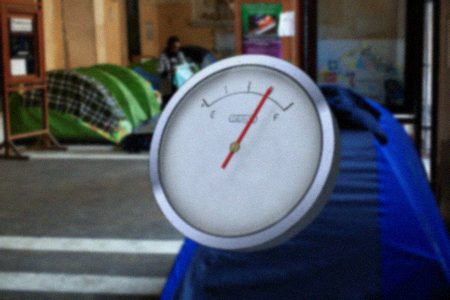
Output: **0.75**
